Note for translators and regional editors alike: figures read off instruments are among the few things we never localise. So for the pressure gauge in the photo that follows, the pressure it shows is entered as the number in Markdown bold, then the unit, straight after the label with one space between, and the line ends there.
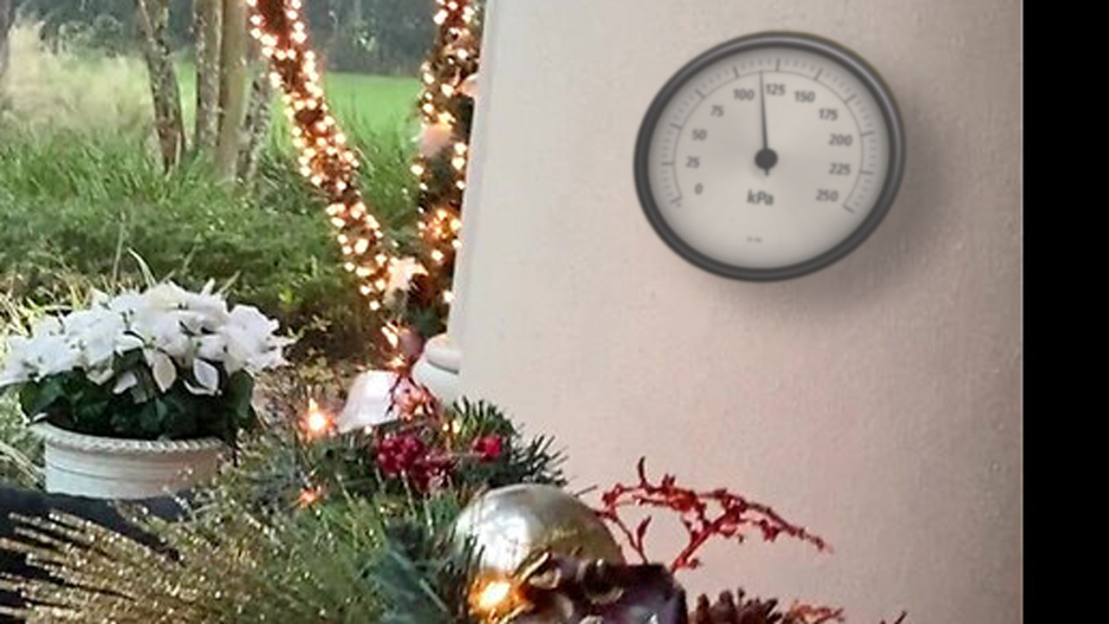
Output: **115** kPa
